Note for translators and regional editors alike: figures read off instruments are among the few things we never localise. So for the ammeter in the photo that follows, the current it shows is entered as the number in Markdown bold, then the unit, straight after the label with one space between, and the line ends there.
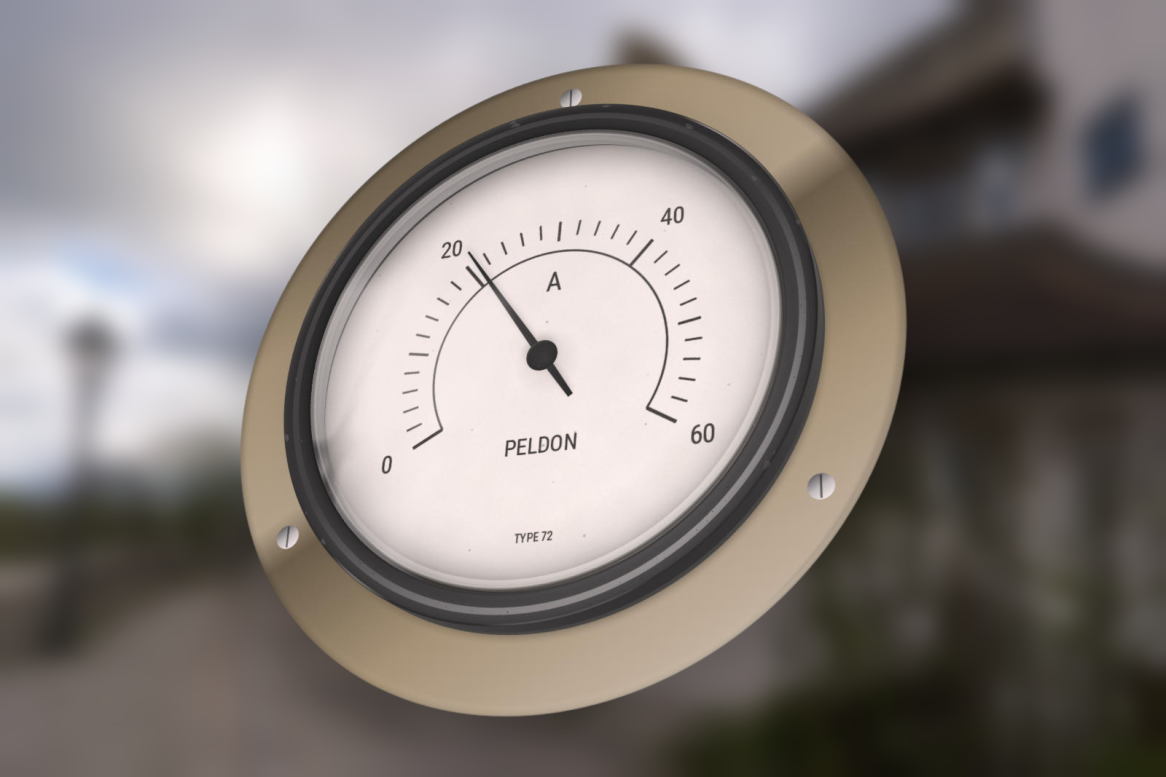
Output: **21** A
